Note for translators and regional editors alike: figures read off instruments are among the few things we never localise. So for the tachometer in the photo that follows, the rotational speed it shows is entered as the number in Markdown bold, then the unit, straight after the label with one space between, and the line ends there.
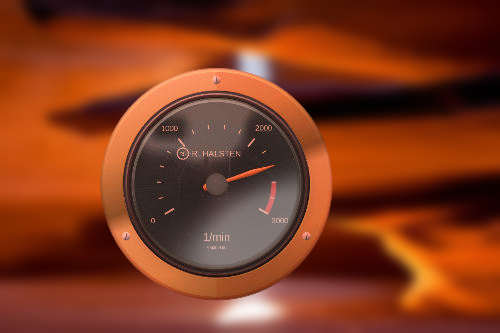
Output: **2400** rpm
